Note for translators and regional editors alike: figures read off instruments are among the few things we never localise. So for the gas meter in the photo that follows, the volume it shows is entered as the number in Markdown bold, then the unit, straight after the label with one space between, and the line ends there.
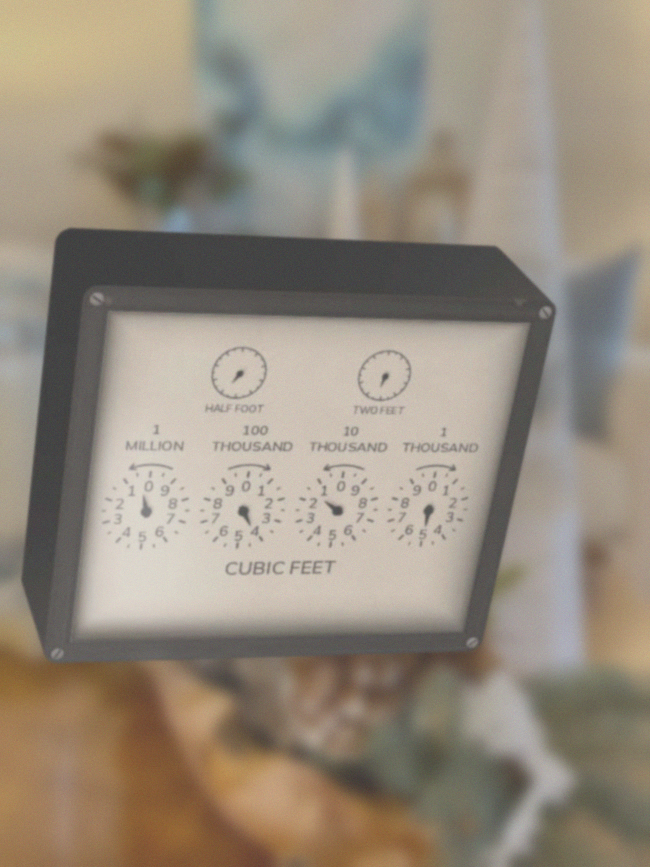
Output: **41500** ft³
